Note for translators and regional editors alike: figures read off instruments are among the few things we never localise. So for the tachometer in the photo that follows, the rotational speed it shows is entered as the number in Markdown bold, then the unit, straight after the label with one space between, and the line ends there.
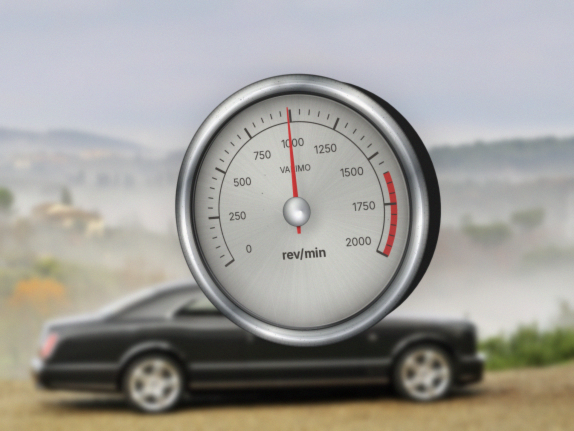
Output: **1000** rpm
